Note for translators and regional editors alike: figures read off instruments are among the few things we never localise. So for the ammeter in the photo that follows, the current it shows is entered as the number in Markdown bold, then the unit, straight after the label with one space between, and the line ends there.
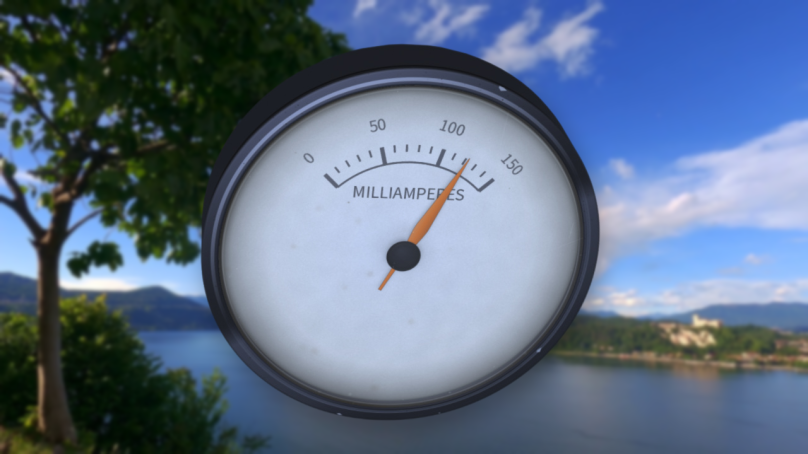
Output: **120** mA
